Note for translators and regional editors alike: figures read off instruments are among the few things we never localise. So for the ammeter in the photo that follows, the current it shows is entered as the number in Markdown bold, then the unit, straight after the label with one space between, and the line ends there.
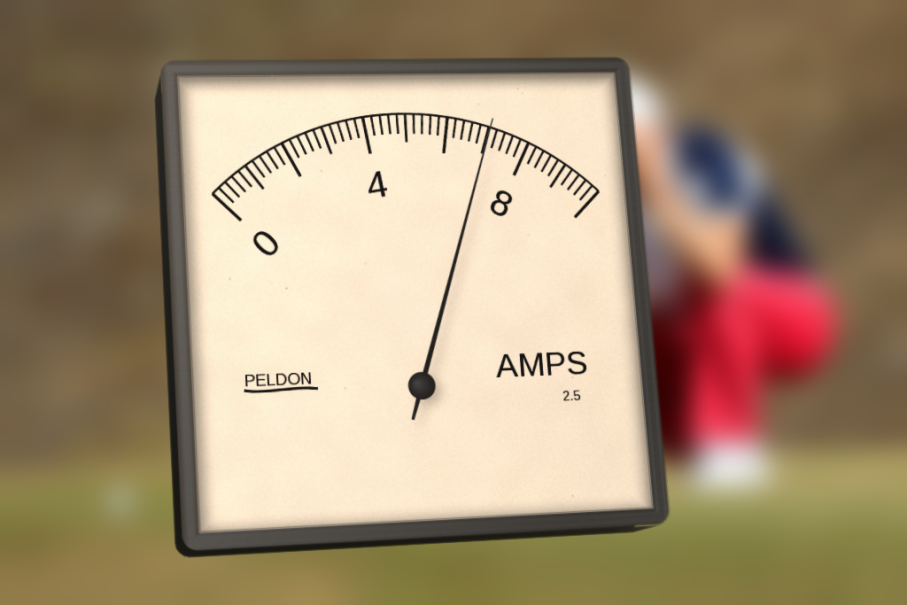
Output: **7** A
